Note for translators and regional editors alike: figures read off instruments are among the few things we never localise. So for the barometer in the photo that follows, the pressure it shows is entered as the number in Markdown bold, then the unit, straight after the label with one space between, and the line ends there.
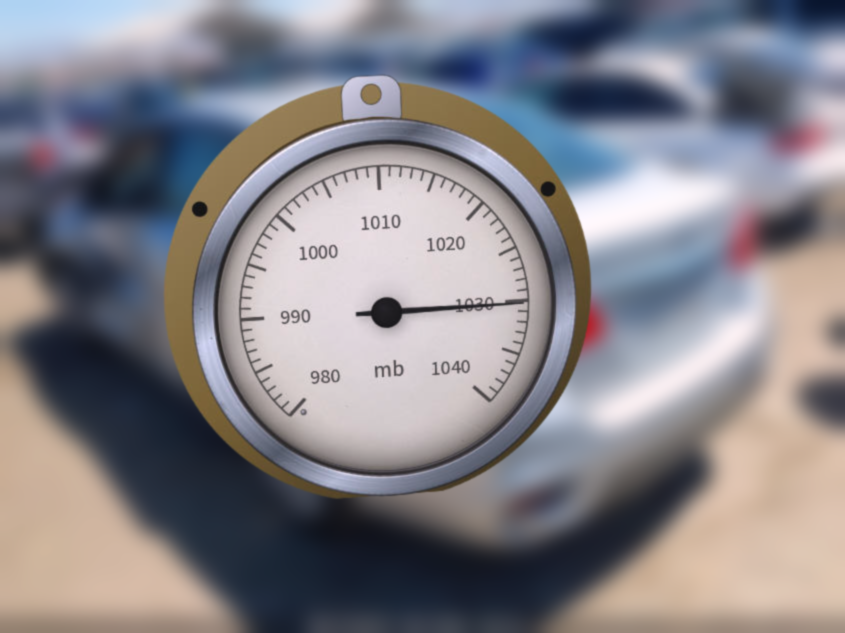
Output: **1030** mbar
